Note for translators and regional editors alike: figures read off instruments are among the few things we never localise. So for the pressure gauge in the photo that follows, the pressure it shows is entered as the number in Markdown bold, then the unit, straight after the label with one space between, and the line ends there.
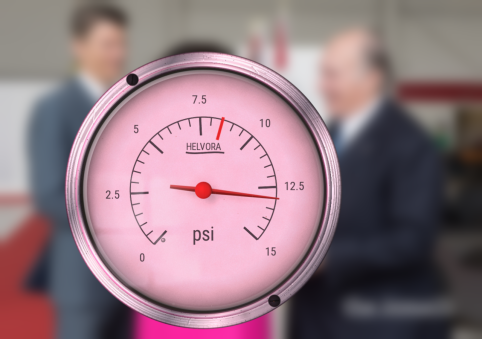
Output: **13** psi
